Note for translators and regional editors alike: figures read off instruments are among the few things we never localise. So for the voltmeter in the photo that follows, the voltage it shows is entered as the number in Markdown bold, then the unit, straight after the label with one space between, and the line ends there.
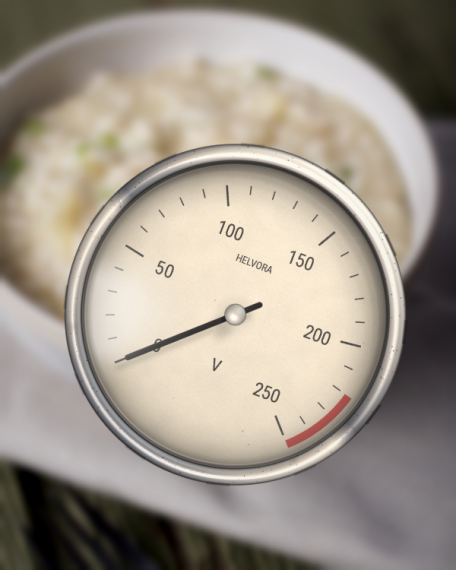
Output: **0** V
